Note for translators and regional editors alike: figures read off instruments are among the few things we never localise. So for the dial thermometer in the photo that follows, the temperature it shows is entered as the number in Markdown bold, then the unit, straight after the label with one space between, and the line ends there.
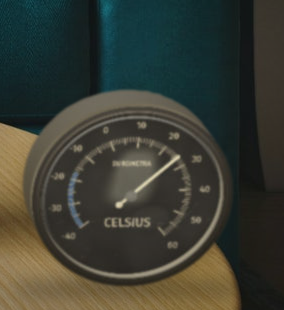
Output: **25** °C
